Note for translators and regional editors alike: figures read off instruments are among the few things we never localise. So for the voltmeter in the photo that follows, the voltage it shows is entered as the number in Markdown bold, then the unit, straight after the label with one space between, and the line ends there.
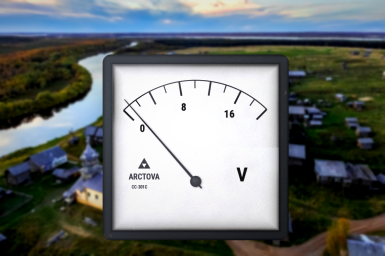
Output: **1** V
